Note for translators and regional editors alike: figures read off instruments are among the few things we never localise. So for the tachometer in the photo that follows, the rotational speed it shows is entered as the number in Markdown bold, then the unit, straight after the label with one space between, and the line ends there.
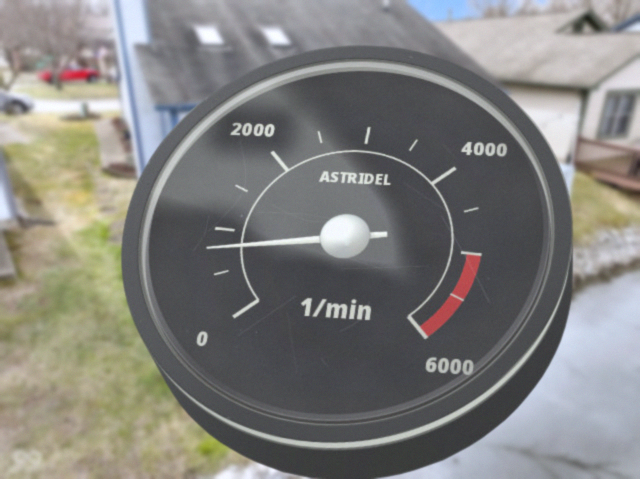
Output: **750** rpm
